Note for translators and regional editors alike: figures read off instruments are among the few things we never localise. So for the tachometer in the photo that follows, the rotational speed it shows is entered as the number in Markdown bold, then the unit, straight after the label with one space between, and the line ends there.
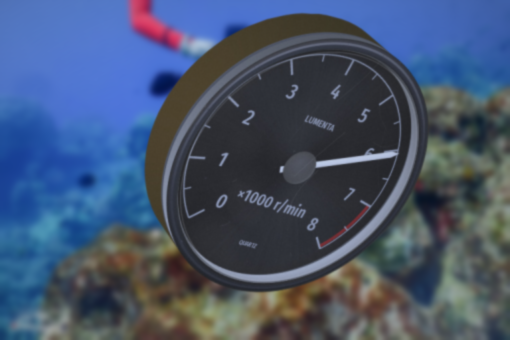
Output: **6000** rpm
